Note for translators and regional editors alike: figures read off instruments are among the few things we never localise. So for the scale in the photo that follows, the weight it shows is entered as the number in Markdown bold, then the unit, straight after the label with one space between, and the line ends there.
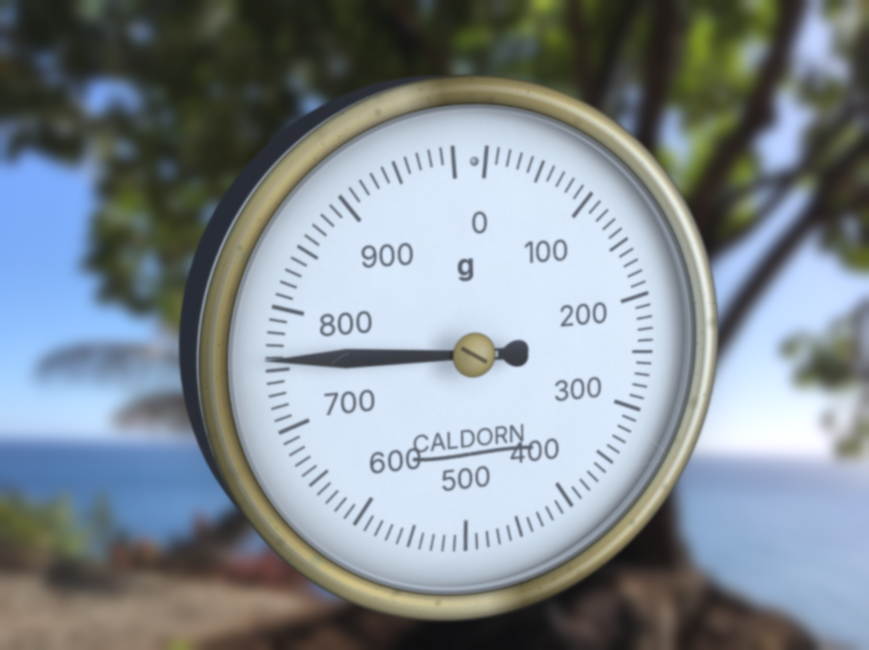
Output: **760** g
